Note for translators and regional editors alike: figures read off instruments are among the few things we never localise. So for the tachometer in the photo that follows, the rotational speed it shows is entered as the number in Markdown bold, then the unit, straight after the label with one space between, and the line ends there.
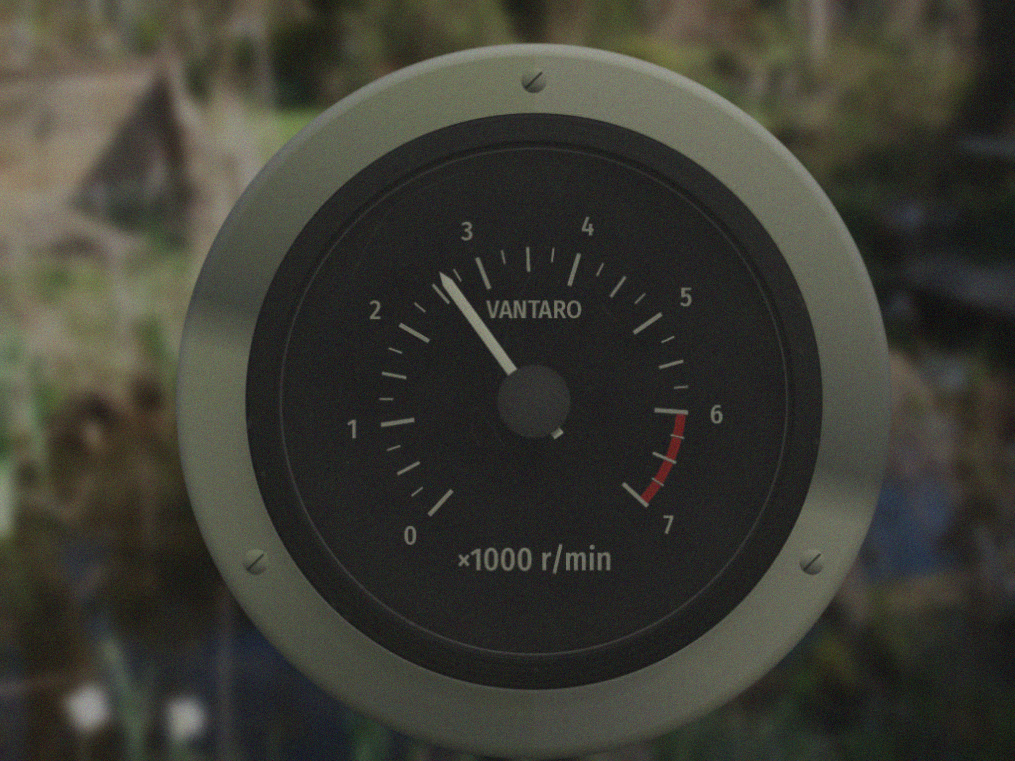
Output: **2625** rpm
